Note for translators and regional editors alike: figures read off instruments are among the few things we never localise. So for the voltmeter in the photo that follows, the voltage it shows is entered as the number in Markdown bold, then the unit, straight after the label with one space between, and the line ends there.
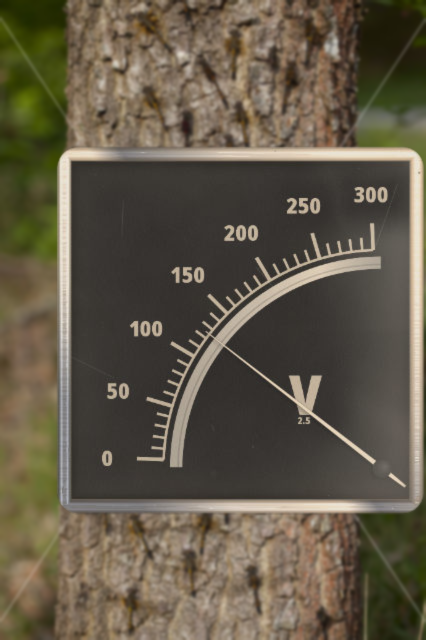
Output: **125** V
